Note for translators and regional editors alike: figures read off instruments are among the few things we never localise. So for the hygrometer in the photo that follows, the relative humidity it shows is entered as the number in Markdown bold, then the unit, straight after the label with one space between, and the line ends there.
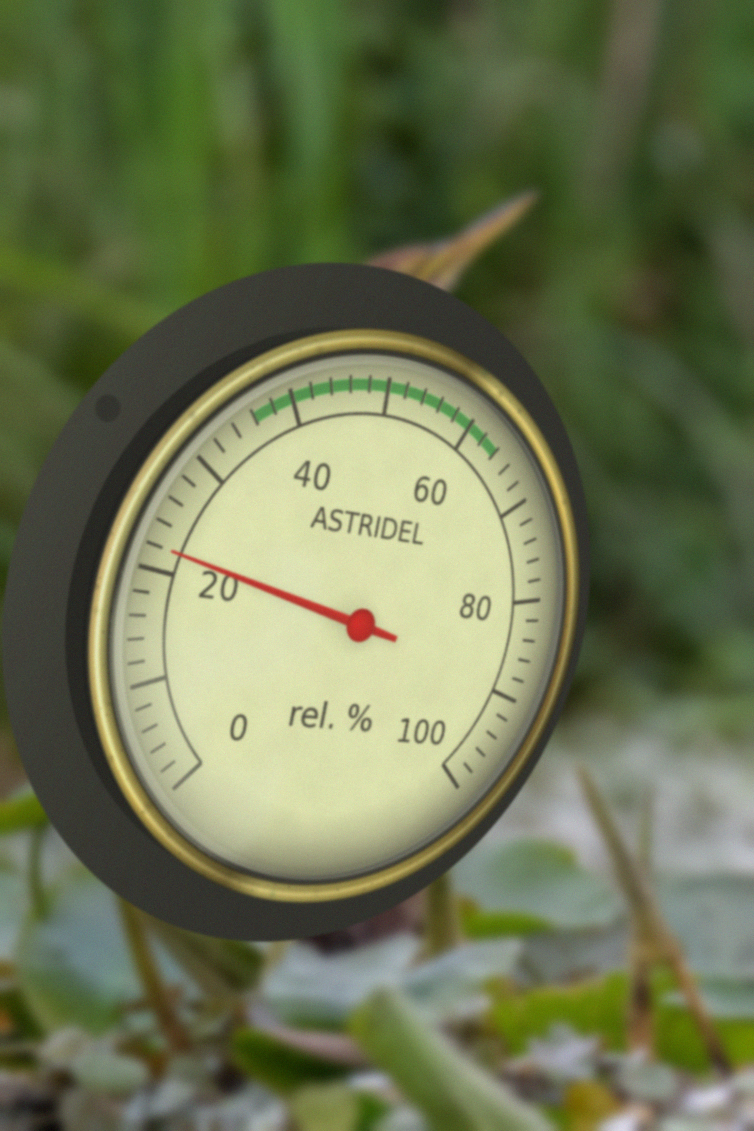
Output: **22** %
